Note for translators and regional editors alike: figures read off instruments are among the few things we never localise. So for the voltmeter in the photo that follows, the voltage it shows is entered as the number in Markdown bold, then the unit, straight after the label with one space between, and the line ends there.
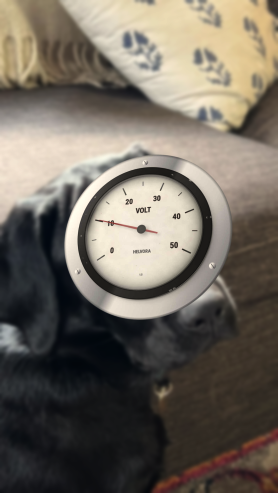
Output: **10** V
